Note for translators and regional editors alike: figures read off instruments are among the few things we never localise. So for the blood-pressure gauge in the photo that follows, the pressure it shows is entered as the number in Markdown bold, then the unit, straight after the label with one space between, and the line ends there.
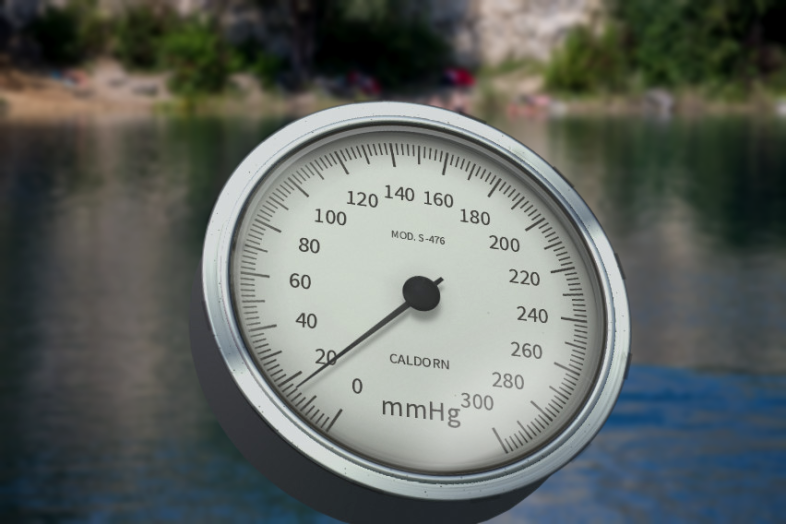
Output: **16** mmHg
